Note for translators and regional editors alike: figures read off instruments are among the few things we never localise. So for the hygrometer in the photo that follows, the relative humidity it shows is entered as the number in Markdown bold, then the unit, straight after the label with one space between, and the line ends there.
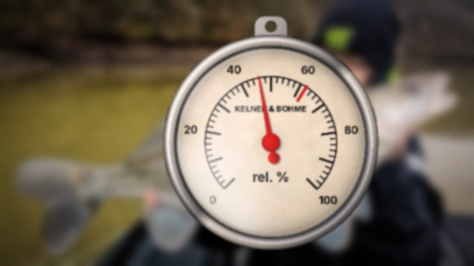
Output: **46** %
